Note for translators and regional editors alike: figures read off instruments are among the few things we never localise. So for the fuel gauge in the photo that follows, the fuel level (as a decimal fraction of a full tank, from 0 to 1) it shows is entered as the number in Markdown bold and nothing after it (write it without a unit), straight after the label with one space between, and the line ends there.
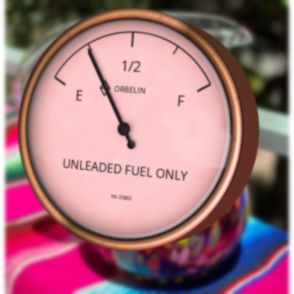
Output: **0.25**
